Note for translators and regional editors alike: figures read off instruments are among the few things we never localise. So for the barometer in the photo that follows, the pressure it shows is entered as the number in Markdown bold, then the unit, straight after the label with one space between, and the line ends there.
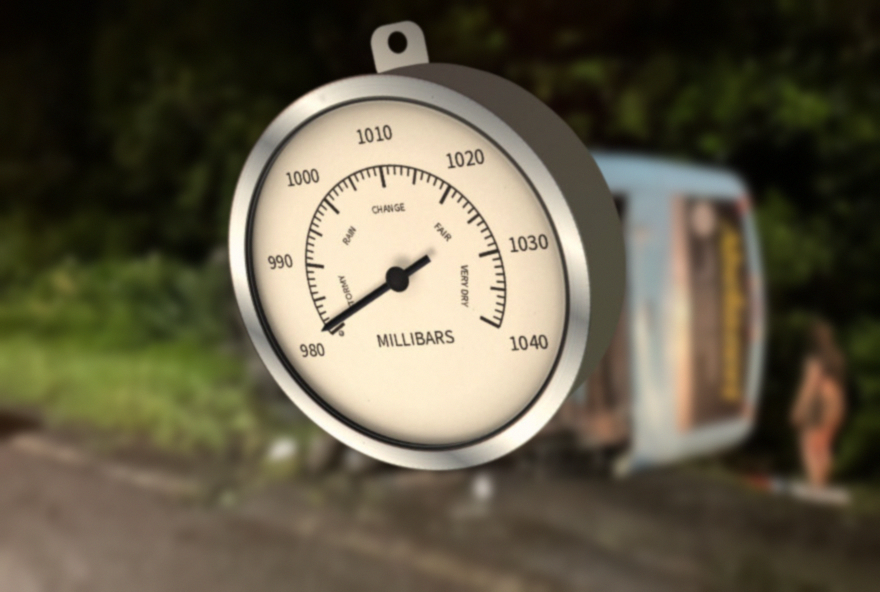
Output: **981** mbar
